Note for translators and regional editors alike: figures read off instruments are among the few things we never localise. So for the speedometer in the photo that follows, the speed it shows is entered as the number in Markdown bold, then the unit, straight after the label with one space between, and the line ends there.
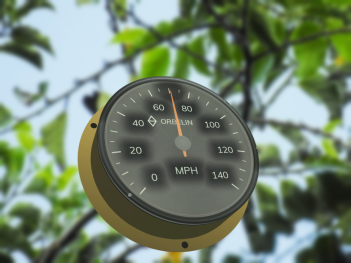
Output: **70** mph
